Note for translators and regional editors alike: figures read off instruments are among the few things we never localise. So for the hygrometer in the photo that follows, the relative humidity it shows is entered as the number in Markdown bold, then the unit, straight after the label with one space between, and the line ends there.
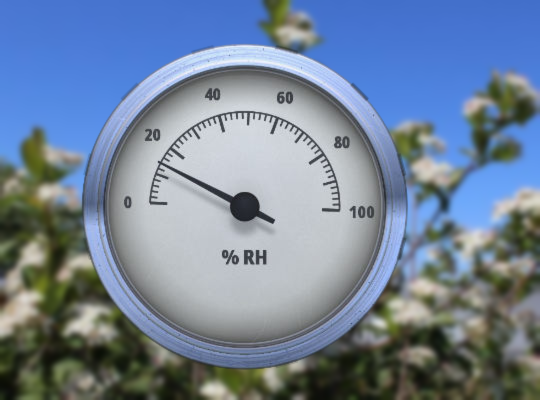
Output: **14** %
